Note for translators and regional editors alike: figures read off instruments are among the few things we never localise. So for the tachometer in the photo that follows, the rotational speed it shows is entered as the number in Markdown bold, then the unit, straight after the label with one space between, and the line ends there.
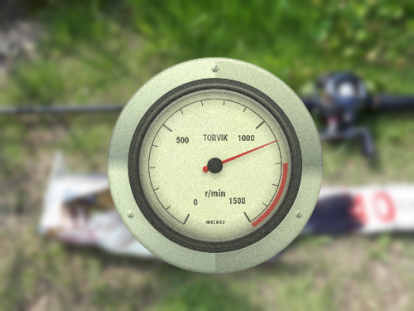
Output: **1100** rpm
